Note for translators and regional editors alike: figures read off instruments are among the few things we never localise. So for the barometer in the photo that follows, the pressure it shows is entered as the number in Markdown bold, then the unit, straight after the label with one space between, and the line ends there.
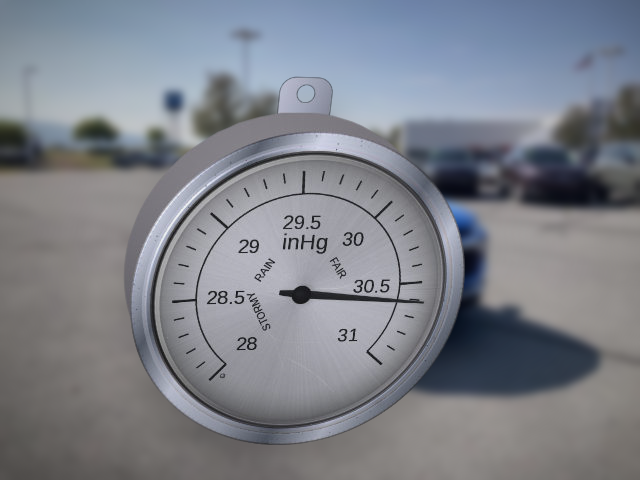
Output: **30.6** inHg
